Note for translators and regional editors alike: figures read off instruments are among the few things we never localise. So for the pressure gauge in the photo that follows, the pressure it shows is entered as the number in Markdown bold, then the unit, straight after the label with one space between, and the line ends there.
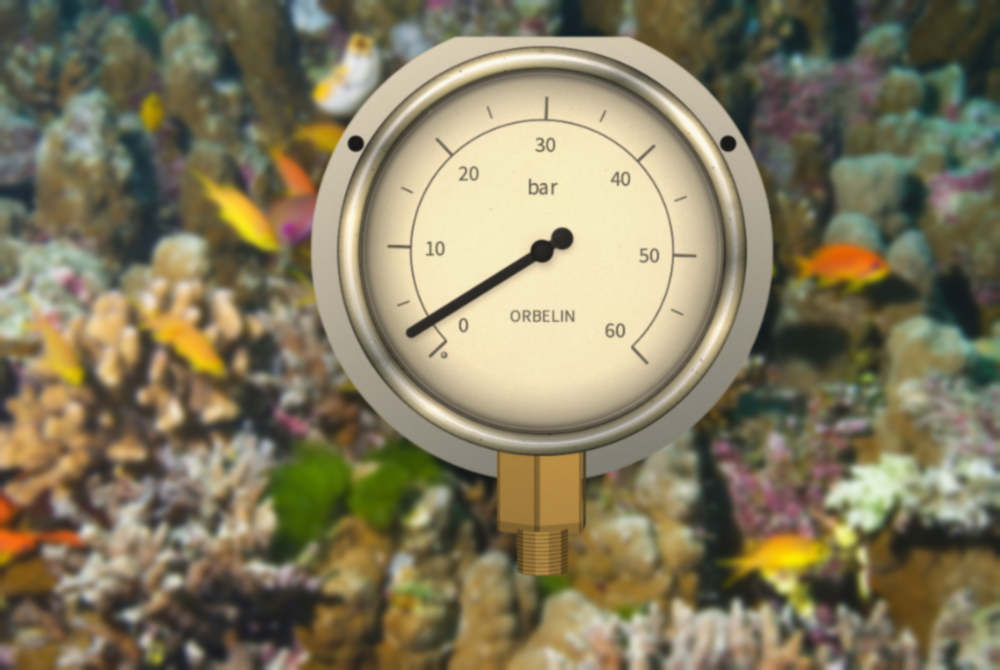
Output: **2.5** bar
